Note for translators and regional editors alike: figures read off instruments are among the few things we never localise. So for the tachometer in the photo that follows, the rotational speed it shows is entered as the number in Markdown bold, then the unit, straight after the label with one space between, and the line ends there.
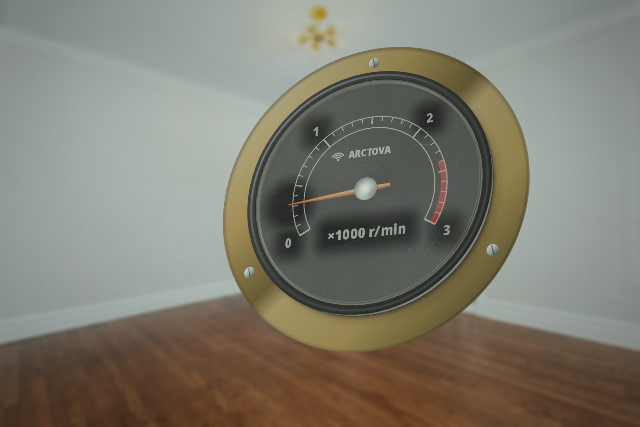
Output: **300** rpm
